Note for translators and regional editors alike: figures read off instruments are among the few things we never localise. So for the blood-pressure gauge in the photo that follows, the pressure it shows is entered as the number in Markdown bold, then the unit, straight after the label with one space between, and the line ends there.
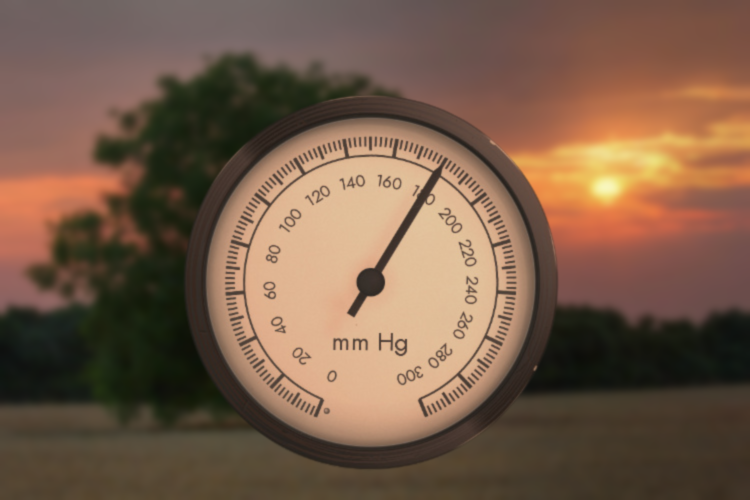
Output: **180** mmHg
